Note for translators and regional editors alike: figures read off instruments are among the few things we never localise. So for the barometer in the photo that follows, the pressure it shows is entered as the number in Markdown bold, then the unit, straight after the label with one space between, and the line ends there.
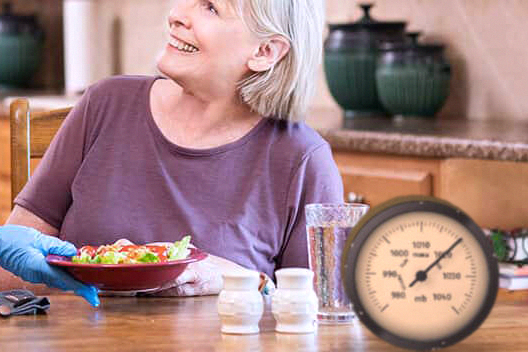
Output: **1020** mbar
